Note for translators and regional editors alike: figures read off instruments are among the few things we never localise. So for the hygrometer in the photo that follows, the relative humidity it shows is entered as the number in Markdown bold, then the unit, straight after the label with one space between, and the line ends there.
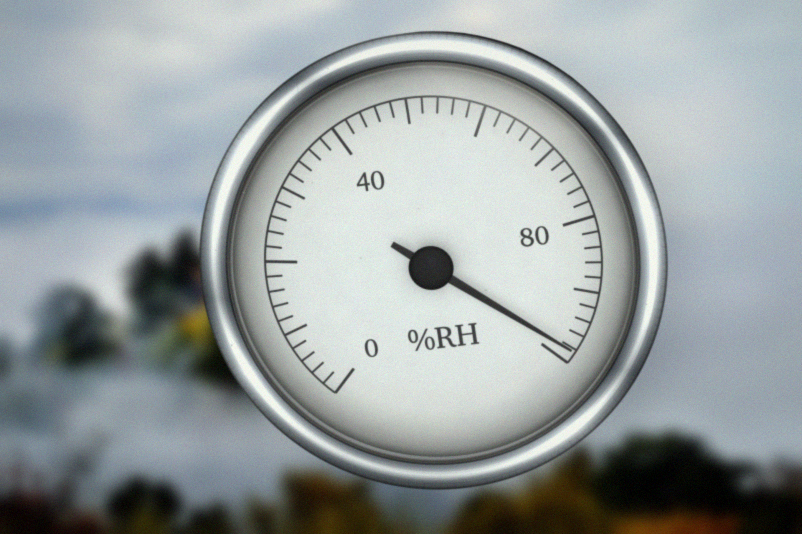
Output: **98** %
